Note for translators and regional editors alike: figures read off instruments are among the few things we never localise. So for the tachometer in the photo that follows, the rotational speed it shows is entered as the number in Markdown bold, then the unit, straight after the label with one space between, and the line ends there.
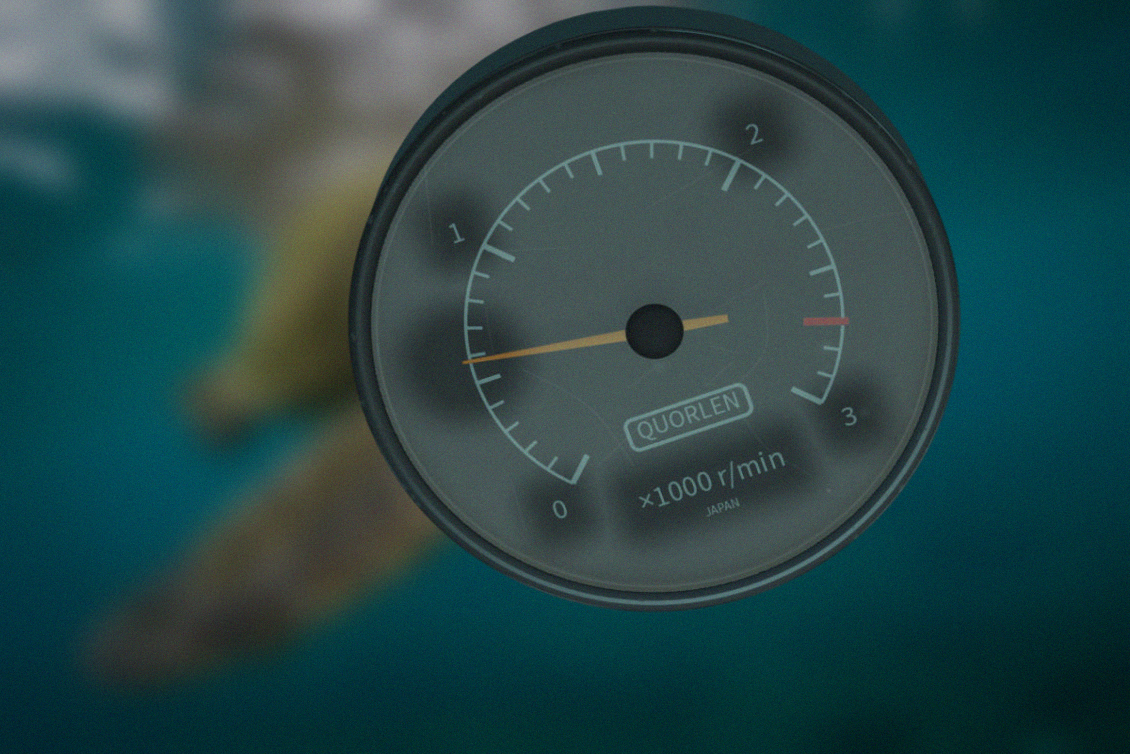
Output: **600** rpm
